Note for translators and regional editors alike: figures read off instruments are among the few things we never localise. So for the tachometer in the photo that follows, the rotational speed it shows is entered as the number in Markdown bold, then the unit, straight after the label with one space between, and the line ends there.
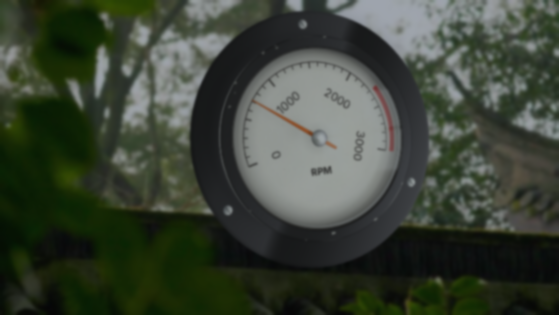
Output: **700** rpm
